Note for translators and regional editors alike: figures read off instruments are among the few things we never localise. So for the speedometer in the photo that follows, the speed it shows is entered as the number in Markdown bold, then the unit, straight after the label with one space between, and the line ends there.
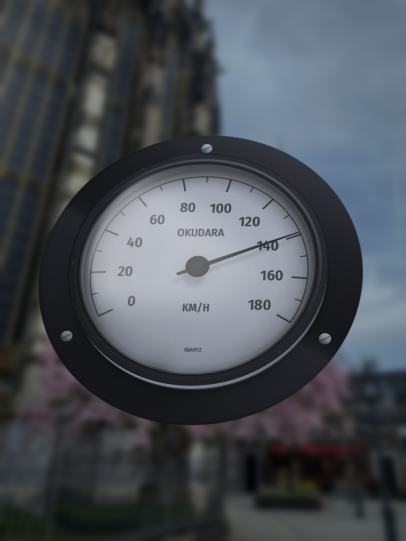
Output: **140** km/h
